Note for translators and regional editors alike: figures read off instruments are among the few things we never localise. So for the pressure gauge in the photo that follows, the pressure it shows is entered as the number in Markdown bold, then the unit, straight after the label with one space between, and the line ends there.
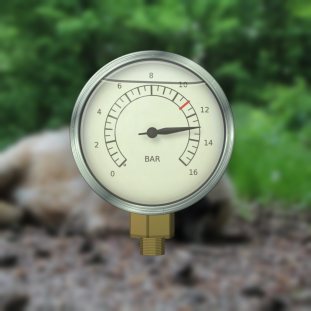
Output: **13** bar
